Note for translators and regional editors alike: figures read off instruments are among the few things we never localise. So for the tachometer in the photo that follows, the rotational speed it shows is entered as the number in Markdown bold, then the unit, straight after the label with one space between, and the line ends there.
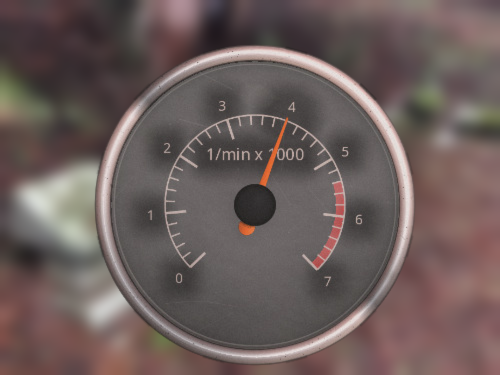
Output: **4000** rpm
